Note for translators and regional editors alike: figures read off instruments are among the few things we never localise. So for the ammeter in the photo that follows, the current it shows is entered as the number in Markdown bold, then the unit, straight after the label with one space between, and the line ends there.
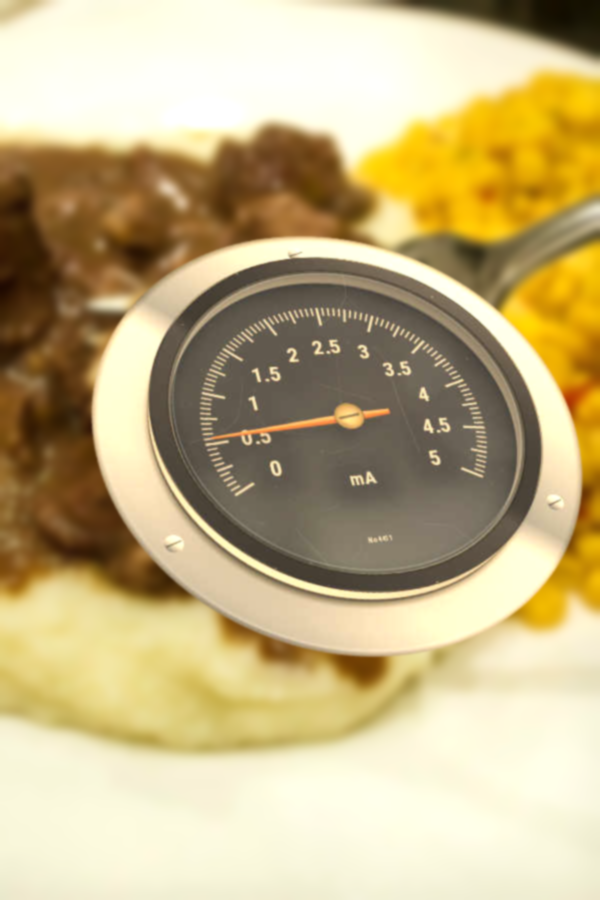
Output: **0.5** mA
